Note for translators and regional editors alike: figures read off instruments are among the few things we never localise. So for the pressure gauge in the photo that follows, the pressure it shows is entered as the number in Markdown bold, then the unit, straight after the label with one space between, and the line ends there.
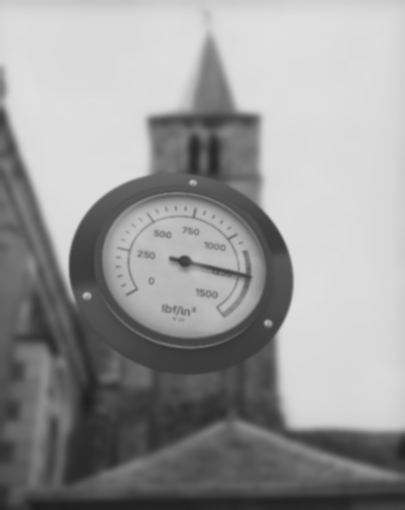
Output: **1250** psi
